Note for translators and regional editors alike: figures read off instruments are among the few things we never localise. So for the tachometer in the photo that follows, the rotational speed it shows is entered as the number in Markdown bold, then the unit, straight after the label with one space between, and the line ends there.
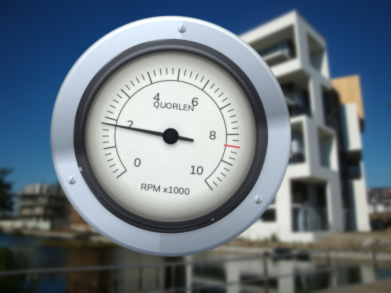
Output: **1800** rpm
